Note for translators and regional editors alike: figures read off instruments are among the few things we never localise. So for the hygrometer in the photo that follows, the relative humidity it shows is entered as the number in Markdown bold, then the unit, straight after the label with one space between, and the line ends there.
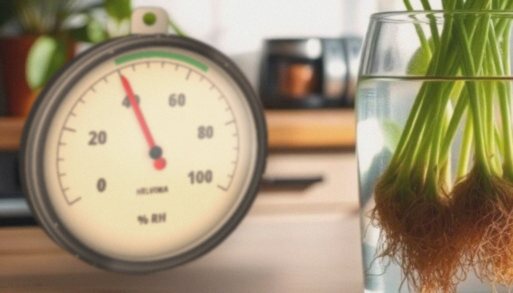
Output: **40** %
